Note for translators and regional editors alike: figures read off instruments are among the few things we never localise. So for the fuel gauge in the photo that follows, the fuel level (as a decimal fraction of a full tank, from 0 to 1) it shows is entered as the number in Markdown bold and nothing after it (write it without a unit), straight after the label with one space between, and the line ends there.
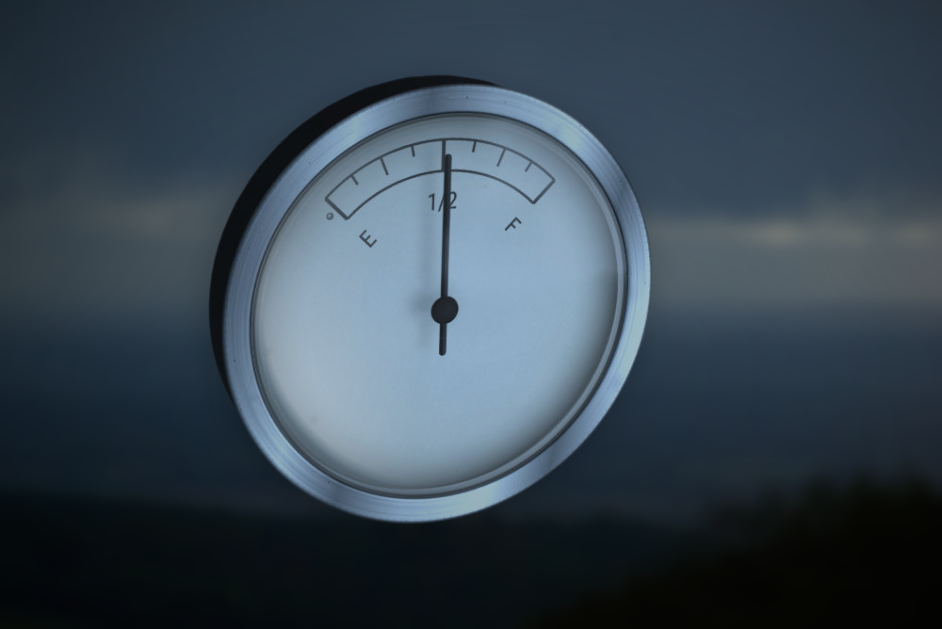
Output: **0.5**
